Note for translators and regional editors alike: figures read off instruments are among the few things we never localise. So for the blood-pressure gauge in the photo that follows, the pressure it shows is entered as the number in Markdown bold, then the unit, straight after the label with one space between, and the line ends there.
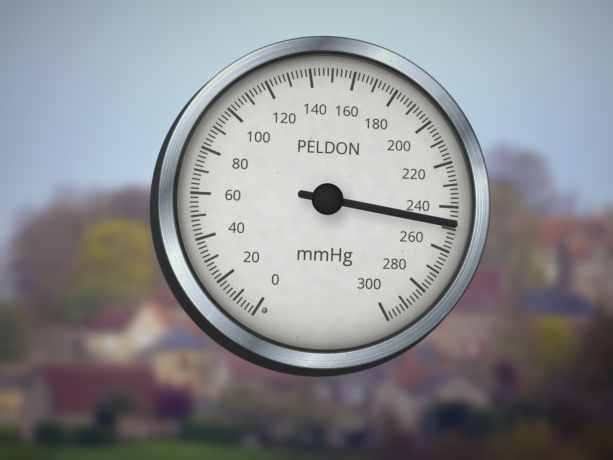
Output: **248** mmHg
